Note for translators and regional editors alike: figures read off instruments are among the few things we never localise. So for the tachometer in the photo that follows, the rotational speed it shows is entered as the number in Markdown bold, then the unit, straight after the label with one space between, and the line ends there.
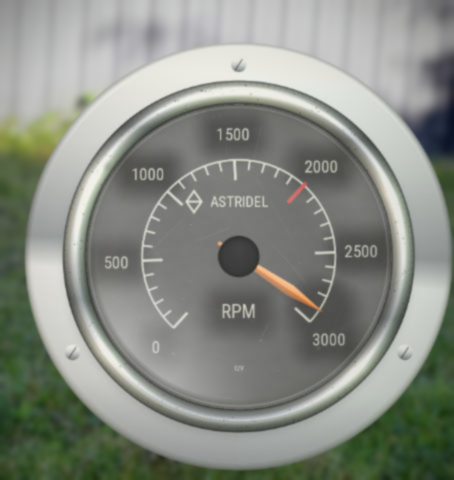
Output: **2900** rpm
